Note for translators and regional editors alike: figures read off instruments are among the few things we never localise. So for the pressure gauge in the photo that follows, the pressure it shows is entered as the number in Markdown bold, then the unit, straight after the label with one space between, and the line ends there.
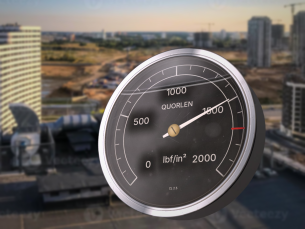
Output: **1500** psi
